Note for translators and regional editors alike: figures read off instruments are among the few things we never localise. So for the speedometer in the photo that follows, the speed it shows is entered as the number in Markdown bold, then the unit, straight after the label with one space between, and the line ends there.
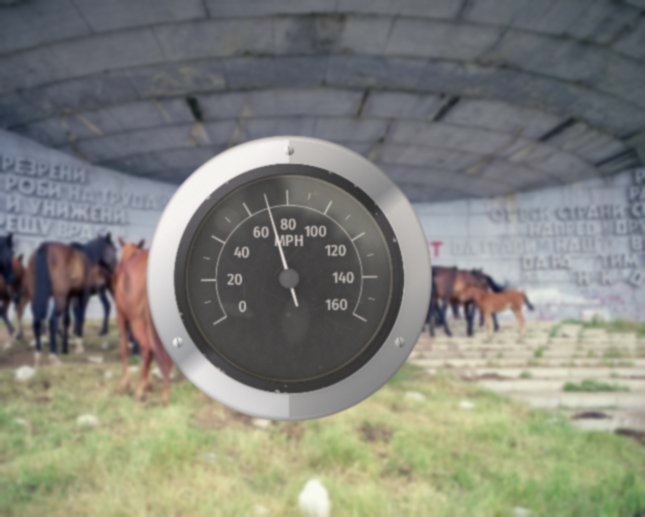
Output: **70** mph
